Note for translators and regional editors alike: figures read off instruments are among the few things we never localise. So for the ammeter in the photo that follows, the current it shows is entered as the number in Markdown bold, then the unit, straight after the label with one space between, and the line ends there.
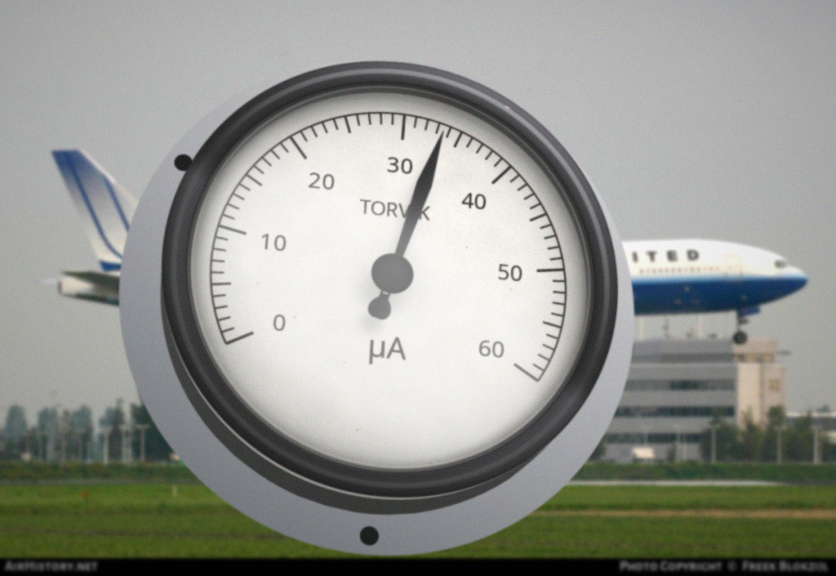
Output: **33.5** µA
